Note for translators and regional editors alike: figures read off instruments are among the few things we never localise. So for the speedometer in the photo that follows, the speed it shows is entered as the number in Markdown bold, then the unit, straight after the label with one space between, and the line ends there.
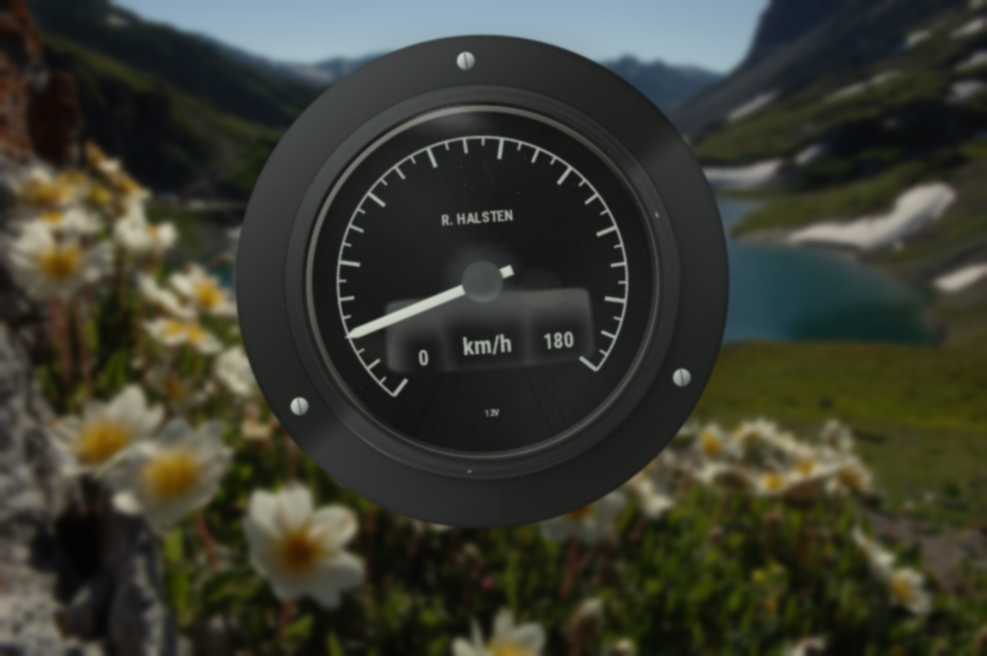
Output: **20** km/h
